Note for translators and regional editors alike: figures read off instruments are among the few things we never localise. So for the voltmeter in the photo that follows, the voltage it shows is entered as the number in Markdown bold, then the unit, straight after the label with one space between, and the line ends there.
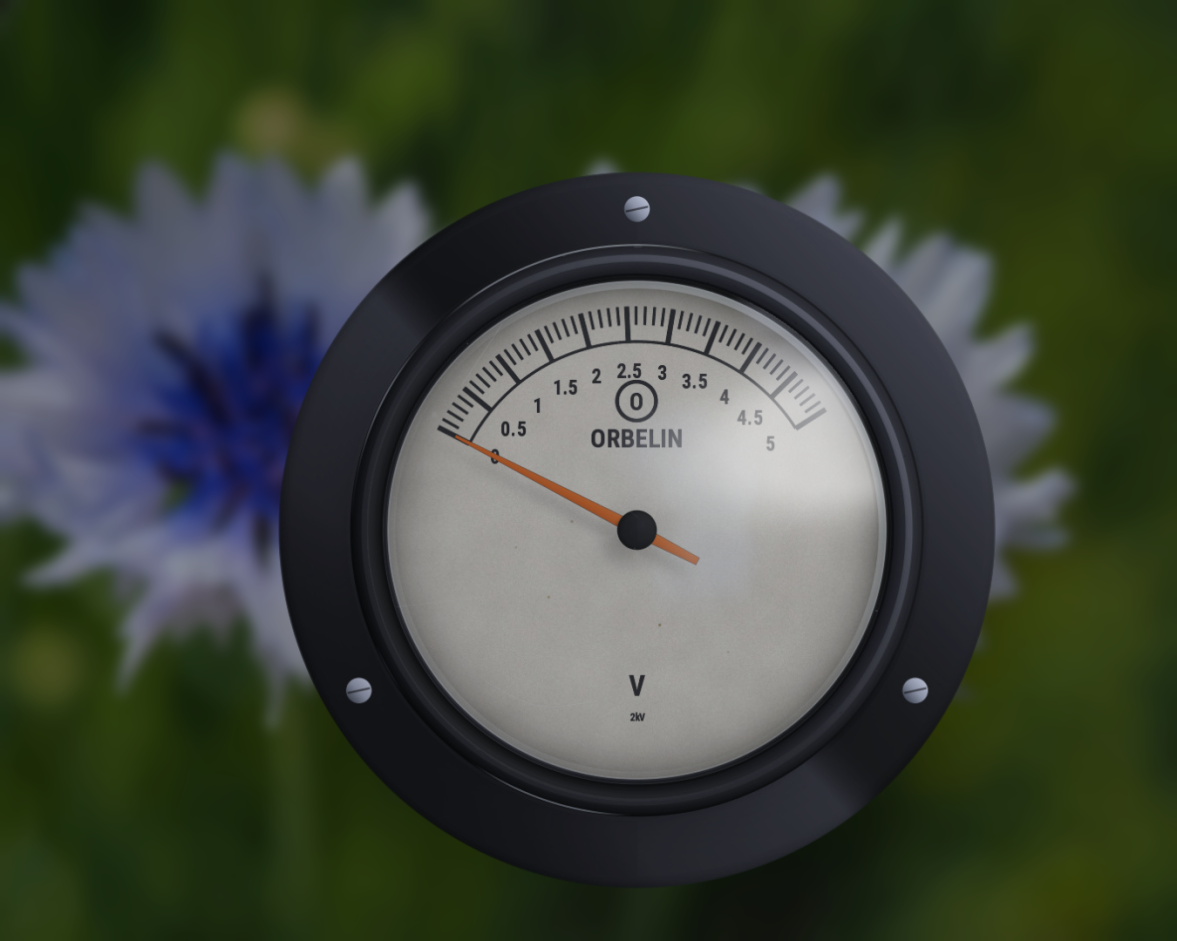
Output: **0** V
